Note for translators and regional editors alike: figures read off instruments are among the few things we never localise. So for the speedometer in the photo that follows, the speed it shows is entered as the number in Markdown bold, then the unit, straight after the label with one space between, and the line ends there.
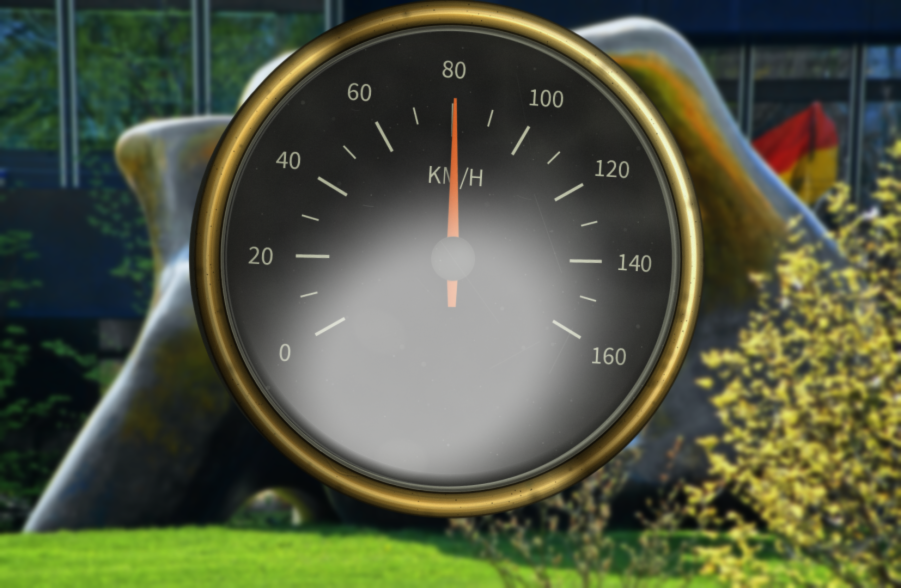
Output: **80** km/h
